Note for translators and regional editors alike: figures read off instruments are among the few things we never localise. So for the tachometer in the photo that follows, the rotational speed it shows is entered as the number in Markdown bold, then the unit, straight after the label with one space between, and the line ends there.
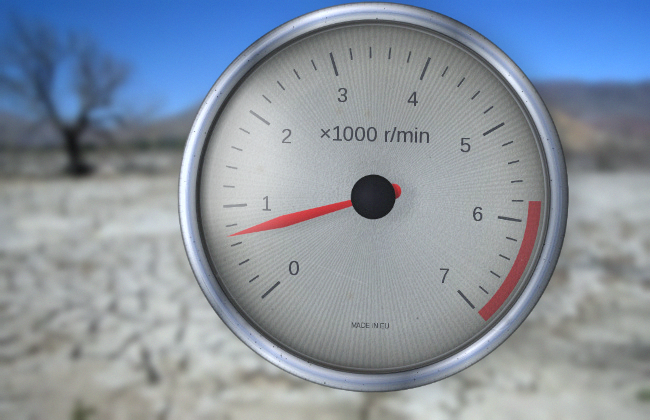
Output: **700** rpm
